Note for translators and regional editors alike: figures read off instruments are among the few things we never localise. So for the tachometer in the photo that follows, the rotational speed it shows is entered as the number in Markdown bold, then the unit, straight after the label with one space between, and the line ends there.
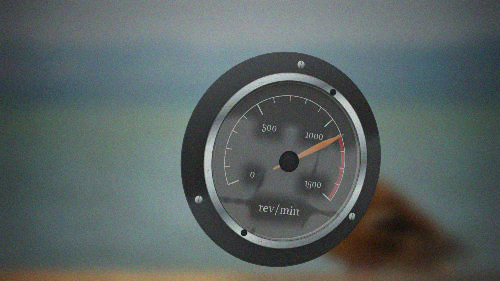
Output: **1100** rpm
